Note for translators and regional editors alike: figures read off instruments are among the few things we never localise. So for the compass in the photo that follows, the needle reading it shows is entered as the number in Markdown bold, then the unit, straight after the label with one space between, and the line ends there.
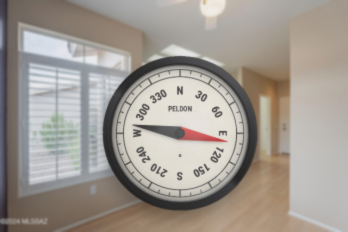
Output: **100** °
